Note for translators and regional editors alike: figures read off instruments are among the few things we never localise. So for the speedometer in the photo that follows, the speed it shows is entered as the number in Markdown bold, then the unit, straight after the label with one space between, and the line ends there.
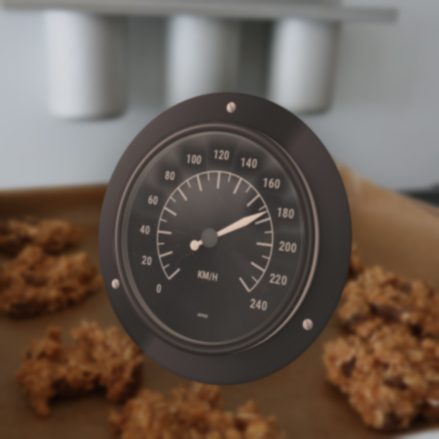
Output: **175** km/h
